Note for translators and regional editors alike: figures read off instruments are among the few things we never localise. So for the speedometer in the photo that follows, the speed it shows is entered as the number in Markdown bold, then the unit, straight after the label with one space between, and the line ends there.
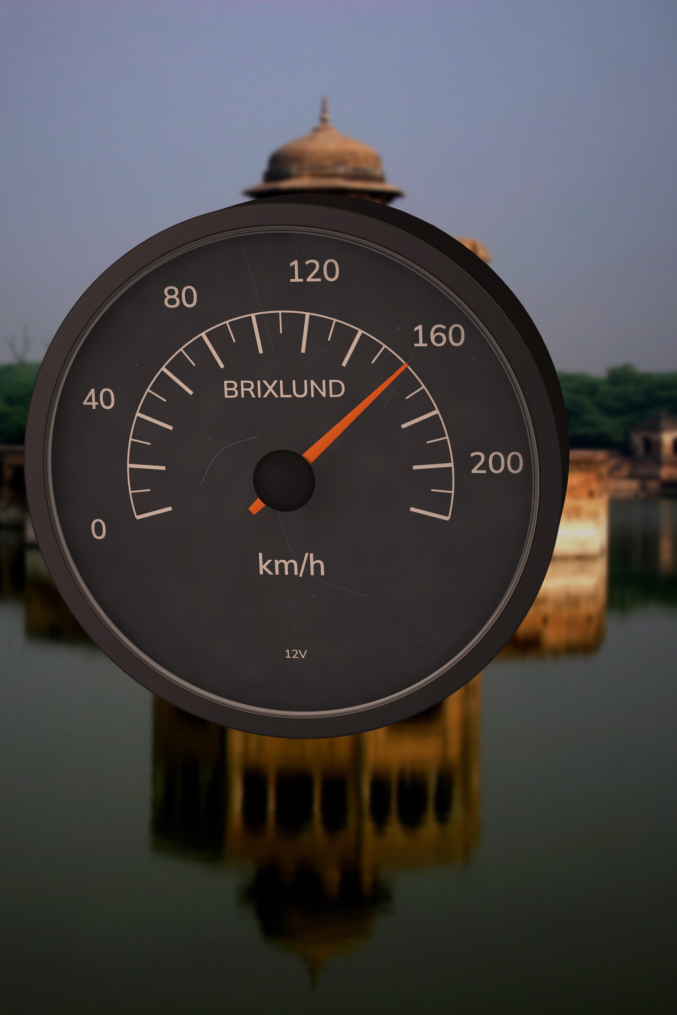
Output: **160** km/h
